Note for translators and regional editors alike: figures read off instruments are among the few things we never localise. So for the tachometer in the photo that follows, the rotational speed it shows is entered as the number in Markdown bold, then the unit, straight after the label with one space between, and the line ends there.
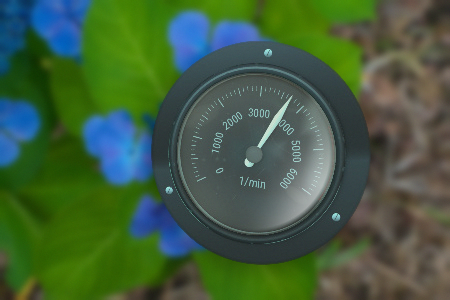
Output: **3700** rpm
